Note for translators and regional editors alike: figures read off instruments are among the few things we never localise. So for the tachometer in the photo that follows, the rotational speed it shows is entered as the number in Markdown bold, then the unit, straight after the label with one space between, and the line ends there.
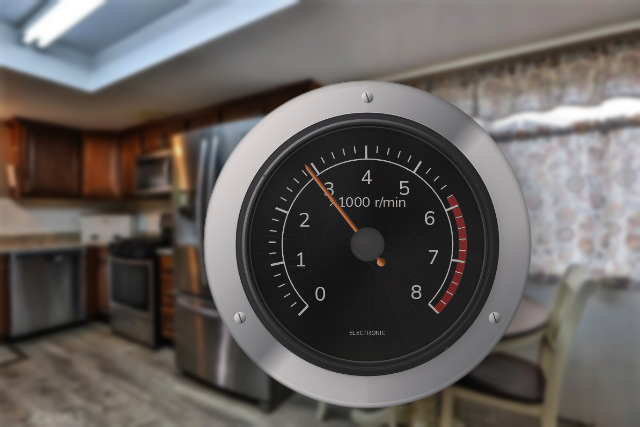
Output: **2900** rpm
